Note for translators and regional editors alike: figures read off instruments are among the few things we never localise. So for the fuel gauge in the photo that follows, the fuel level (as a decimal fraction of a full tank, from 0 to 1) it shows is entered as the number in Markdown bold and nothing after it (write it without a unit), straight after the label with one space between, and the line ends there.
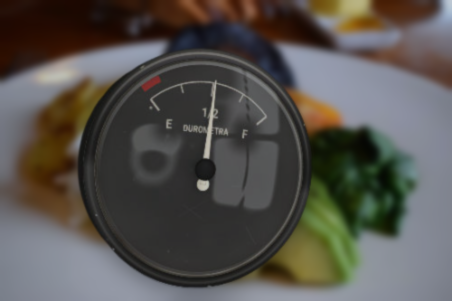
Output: **0.5**
